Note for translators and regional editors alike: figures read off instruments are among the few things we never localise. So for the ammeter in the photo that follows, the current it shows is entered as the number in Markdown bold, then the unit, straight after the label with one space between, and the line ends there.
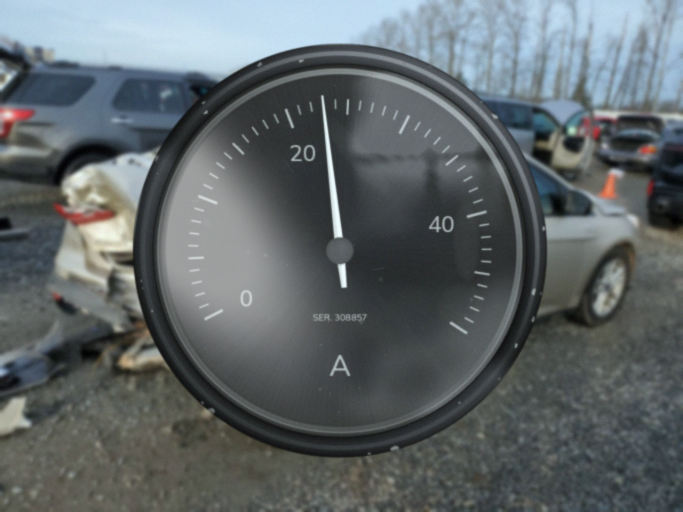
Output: **23** A
